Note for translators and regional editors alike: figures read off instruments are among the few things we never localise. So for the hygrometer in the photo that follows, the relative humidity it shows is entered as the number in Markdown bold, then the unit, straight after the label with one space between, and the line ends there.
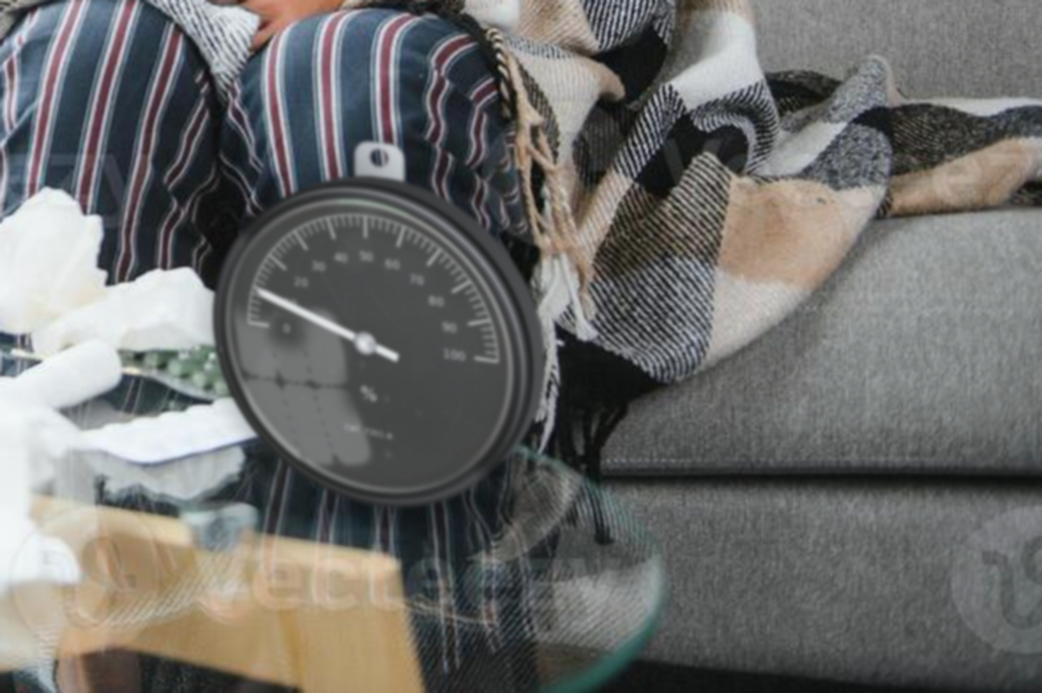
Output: **10** %
